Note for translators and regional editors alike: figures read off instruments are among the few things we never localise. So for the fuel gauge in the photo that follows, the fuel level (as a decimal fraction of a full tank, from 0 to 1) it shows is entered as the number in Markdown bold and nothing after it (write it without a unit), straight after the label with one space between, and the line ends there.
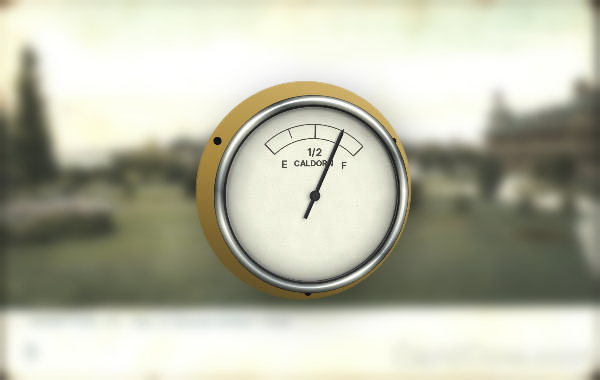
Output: **0.75**
